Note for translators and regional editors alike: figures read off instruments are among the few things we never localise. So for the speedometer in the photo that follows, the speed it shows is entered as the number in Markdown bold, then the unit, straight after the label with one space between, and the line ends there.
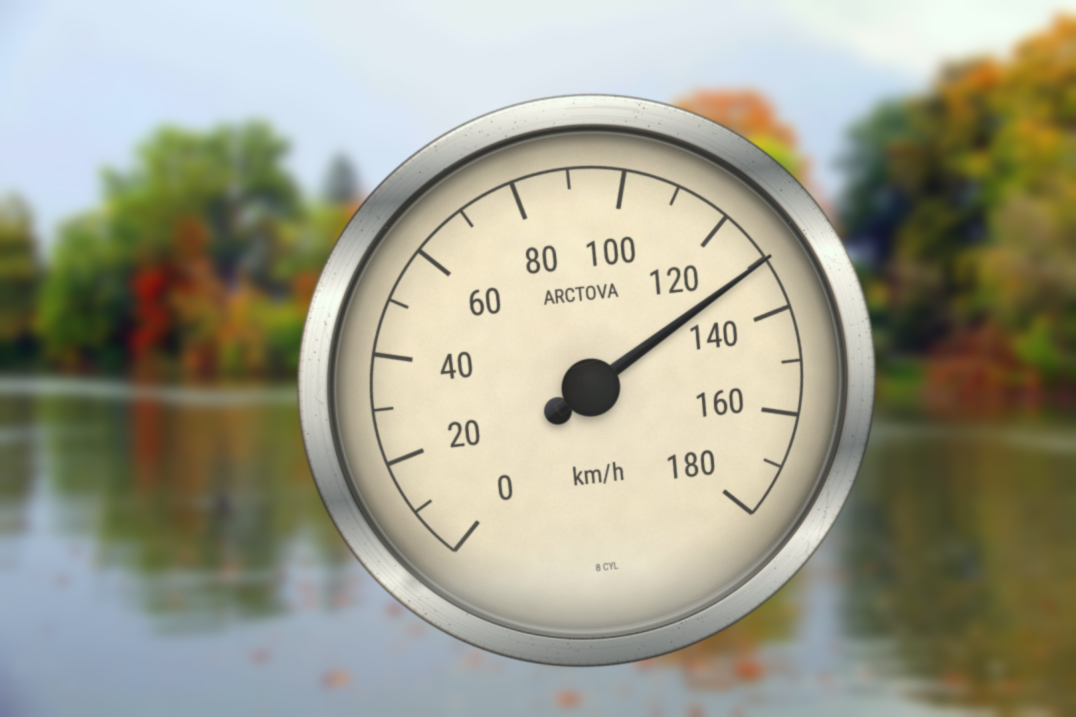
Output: **130** km/h
